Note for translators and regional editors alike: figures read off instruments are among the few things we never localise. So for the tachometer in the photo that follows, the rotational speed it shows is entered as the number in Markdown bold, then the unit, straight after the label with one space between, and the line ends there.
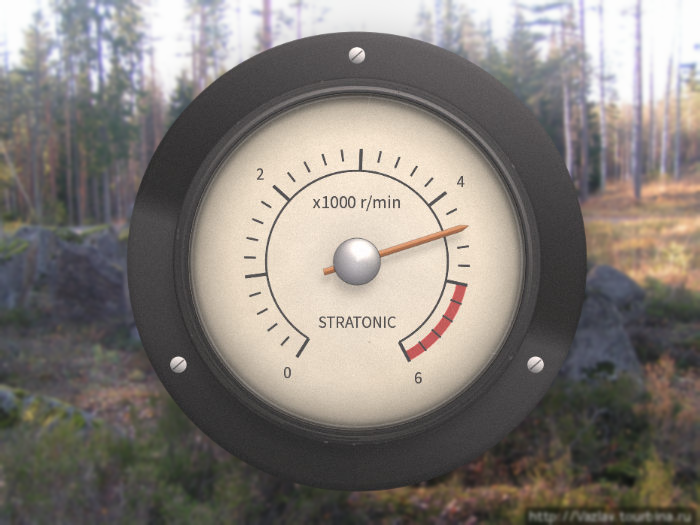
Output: **4400** rpm
